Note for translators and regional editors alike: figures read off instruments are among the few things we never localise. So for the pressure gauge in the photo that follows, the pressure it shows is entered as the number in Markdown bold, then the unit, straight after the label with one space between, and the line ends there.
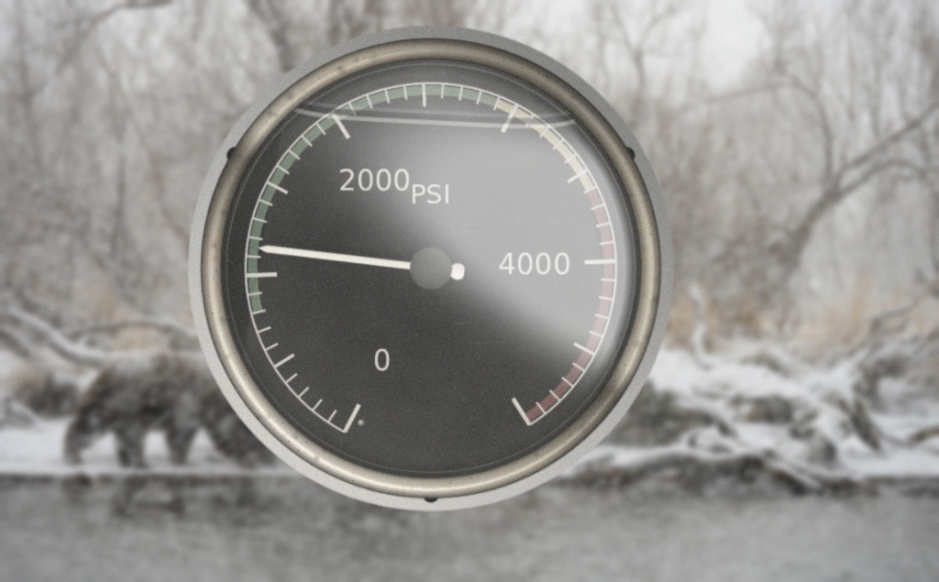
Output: **1150** psi
